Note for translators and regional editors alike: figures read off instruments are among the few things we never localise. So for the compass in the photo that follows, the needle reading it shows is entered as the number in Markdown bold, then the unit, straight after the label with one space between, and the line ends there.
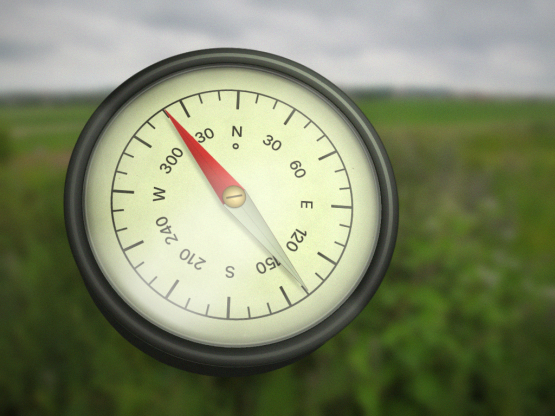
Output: **320** °
